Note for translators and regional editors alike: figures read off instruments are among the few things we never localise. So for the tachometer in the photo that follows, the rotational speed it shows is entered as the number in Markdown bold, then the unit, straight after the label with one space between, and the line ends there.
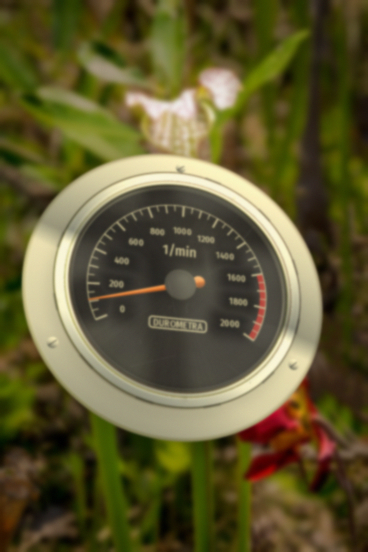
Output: **100** rpm
